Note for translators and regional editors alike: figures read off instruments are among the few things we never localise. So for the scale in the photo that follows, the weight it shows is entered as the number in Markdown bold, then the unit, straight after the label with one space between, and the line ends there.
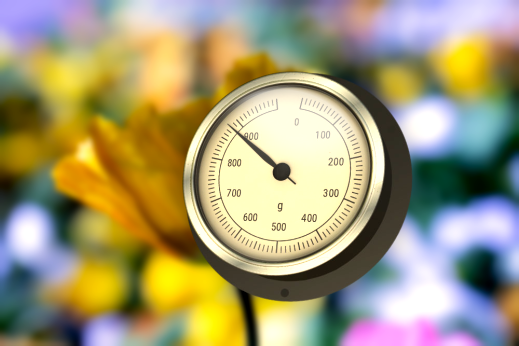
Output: **880** g
